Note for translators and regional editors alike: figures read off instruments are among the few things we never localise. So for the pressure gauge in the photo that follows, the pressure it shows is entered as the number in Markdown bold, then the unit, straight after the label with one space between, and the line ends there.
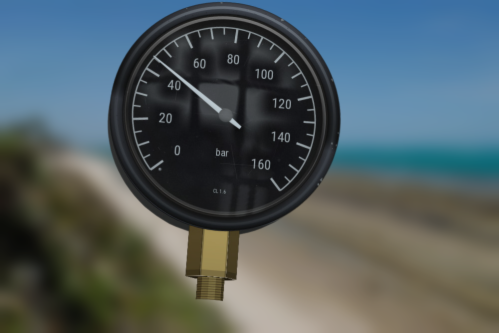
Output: **45** bar
